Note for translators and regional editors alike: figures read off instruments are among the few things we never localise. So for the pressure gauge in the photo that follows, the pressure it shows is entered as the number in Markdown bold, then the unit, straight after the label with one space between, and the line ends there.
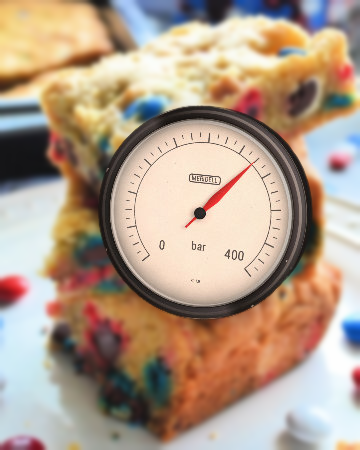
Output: **260** bar
